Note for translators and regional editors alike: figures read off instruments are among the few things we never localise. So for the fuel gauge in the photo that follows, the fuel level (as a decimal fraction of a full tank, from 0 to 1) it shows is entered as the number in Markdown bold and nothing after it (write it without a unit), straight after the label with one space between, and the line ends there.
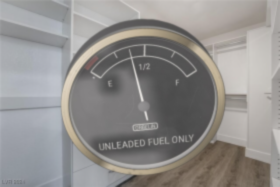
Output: **0.375**
